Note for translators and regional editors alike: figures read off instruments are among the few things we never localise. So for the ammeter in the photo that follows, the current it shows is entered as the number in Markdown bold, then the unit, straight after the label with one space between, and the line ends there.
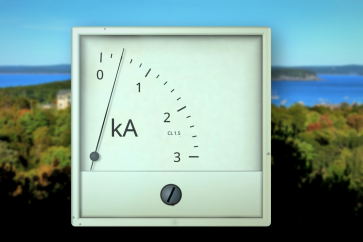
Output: **0.4** kA
